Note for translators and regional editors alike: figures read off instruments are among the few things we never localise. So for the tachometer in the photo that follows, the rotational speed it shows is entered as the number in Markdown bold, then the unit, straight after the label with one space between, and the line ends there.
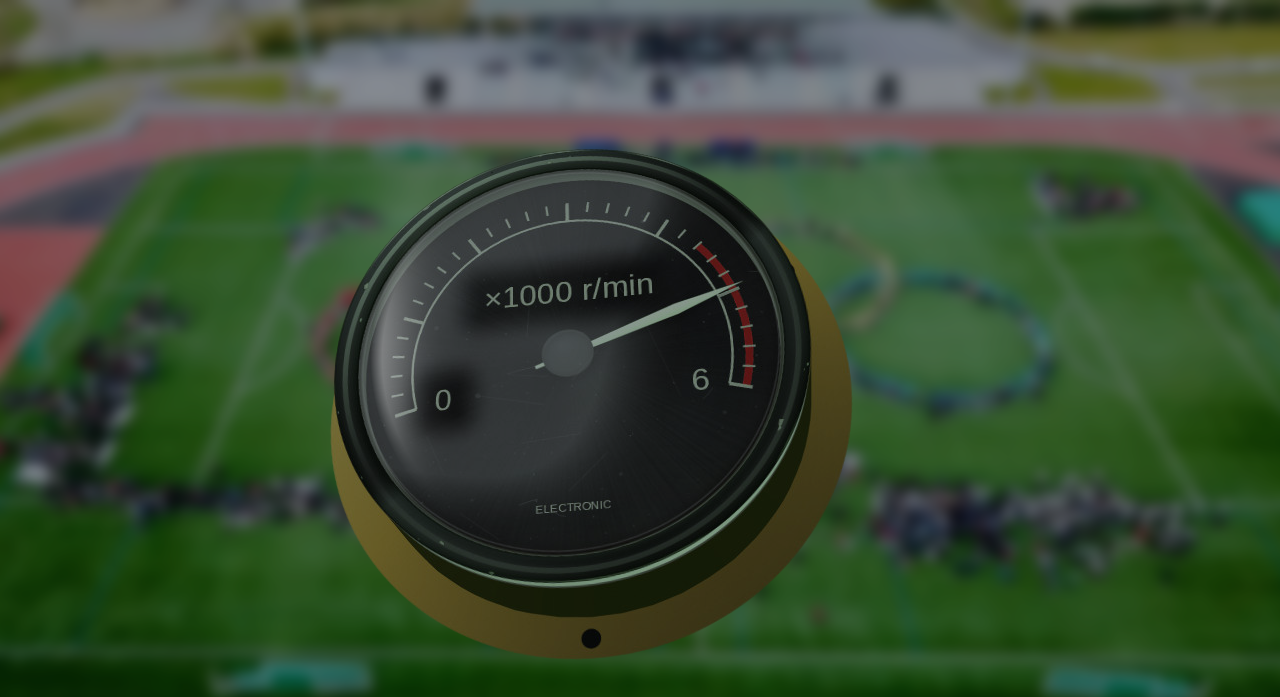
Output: **5000** rpm
